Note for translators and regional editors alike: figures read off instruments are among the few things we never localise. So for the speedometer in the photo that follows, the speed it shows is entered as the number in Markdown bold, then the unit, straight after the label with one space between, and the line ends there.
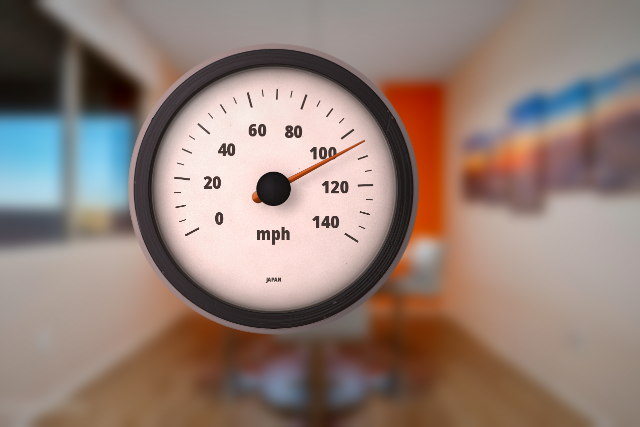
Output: **105** mph
